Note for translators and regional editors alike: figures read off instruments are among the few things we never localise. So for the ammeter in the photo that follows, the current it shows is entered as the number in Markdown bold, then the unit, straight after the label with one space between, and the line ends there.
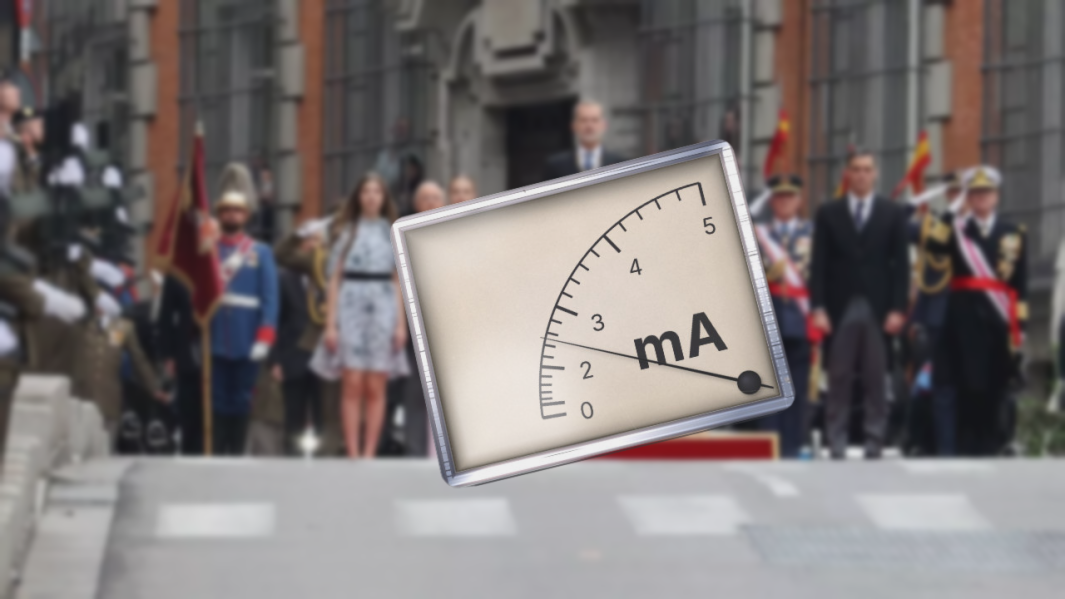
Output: **2.5** mA
